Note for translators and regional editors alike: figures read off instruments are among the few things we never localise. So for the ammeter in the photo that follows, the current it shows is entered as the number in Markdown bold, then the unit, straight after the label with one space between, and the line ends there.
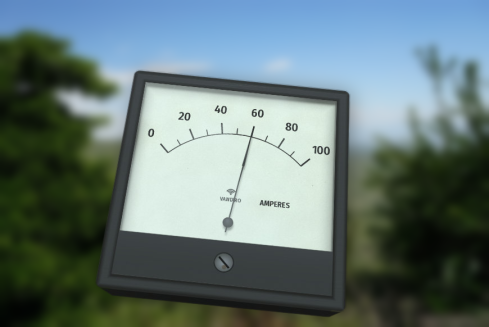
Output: **60** A
